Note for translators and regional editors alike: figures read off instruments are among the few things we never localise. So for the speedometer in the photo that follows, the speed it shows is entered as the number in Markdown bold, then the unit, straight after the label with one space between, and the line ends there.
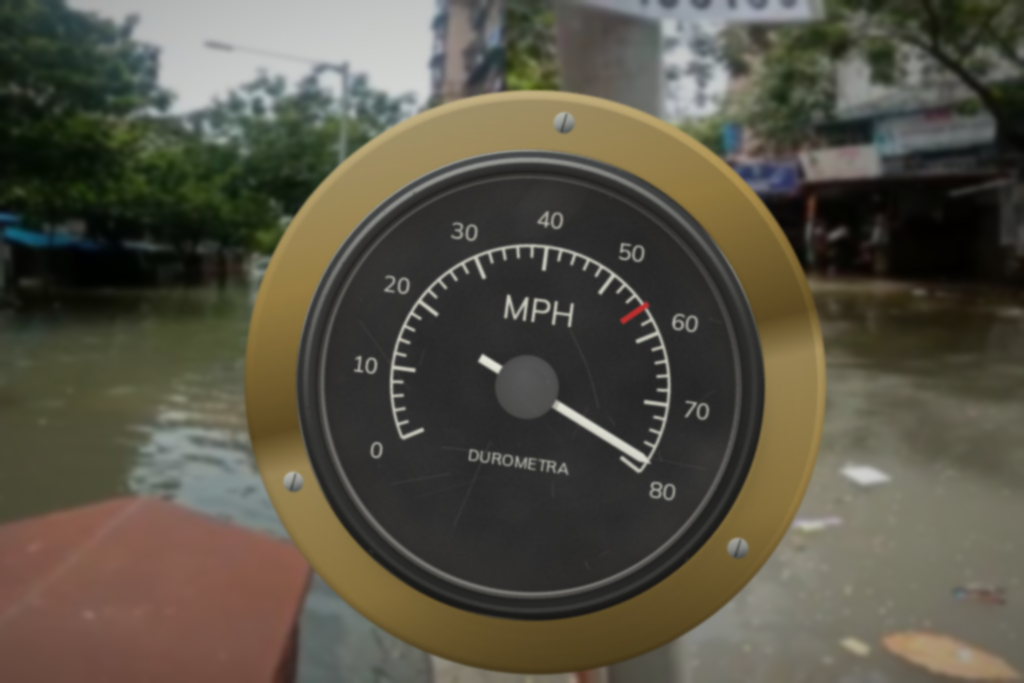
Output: **78** mph
